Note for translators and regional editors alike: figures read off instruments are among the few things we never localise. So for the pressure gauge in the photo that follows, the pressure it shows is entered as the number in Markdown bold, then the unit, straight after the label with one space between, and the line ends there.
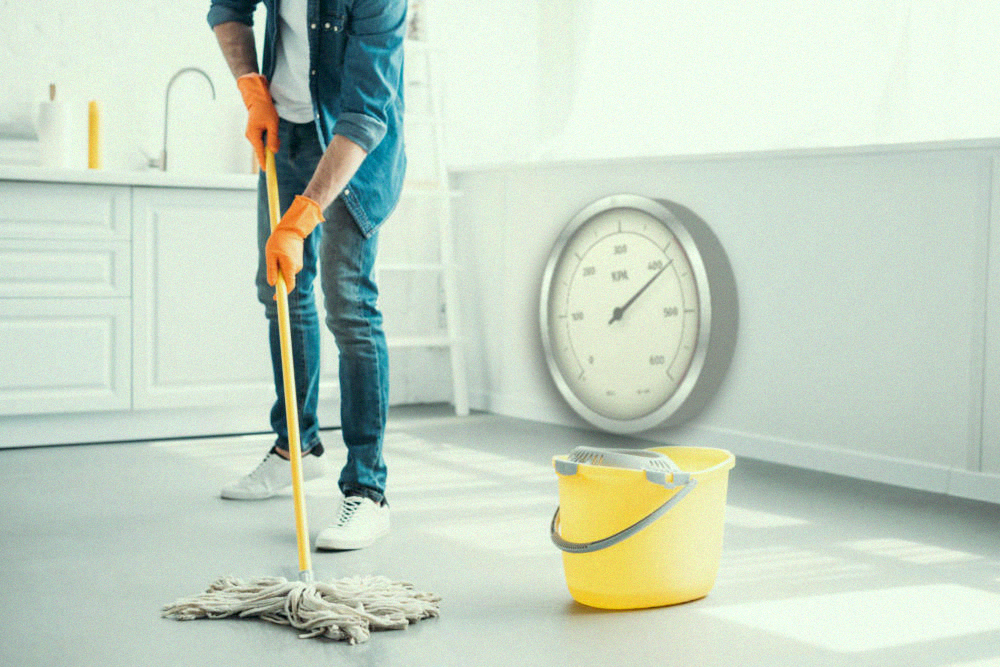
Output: **425** kPa
